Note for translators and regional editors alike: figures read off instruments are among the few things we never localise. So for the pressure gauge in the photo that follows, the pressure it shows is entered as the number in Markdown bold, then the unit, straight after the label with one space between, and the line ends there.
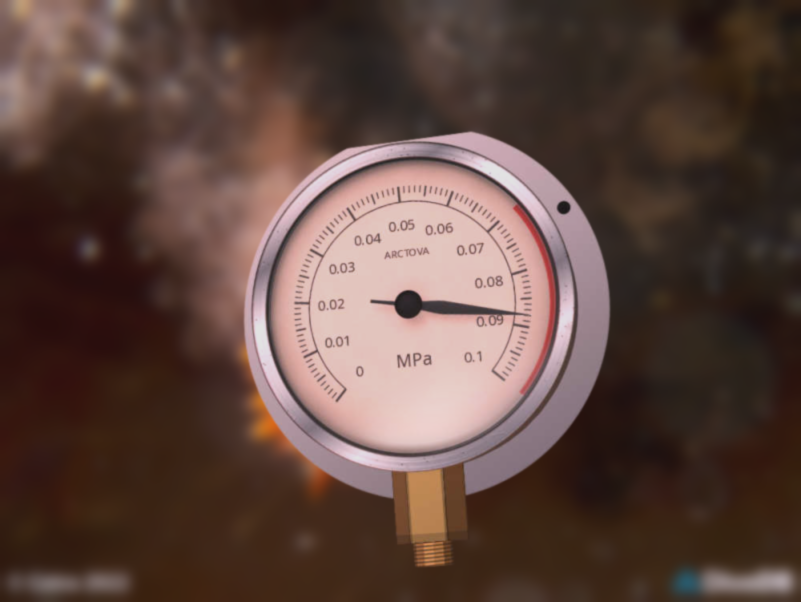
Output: **0.088** MPa
